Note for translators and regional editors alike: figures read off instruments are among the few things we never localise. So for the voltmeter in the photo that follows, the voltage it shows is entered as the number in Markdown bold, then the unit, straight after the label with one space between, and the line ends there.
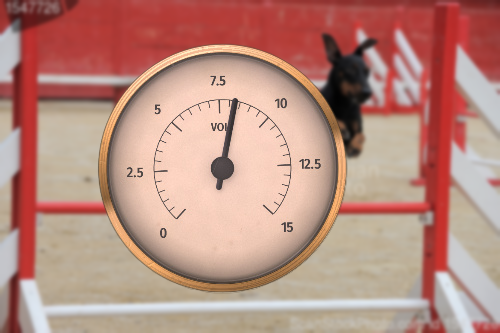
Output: **8.25** V
